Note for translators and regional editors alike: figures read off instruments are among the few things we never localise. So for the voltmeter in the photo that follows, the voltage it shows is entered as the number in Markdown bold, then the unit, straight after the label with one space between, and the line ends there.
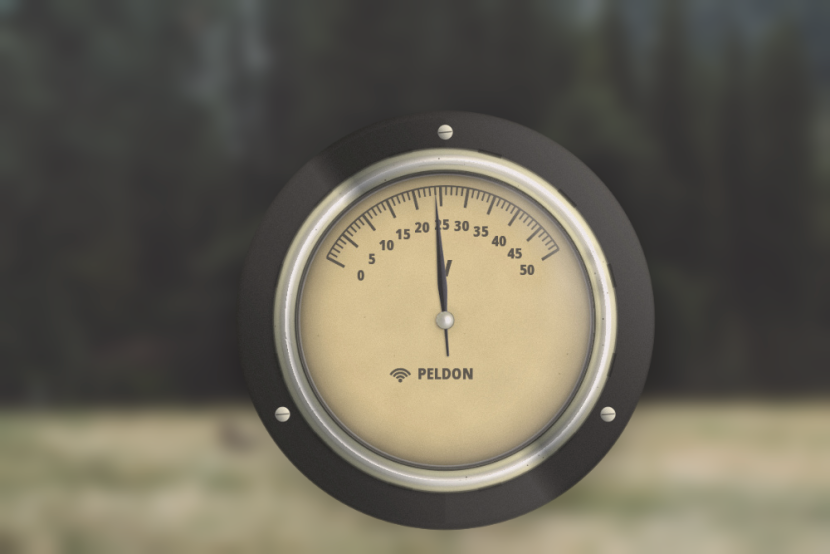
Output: **24** V
